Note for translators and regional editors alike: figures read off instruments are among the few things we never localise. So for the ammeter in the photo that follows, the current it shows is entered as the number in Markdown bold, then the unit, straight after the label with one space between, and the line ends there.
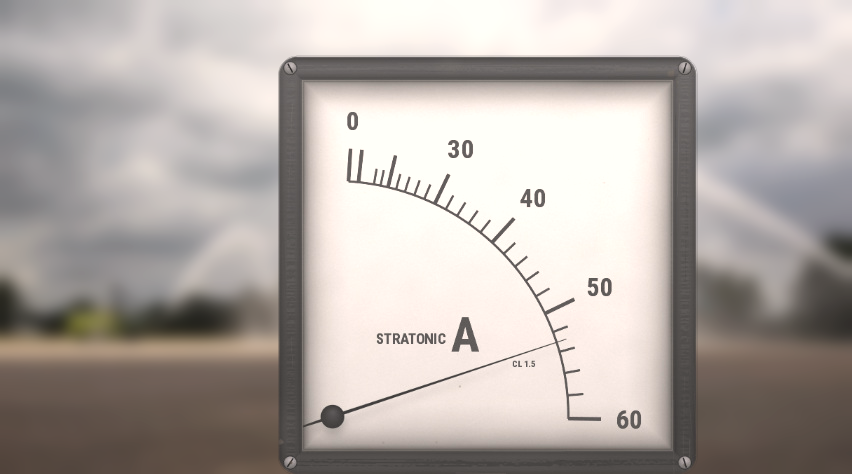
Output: **53** A
